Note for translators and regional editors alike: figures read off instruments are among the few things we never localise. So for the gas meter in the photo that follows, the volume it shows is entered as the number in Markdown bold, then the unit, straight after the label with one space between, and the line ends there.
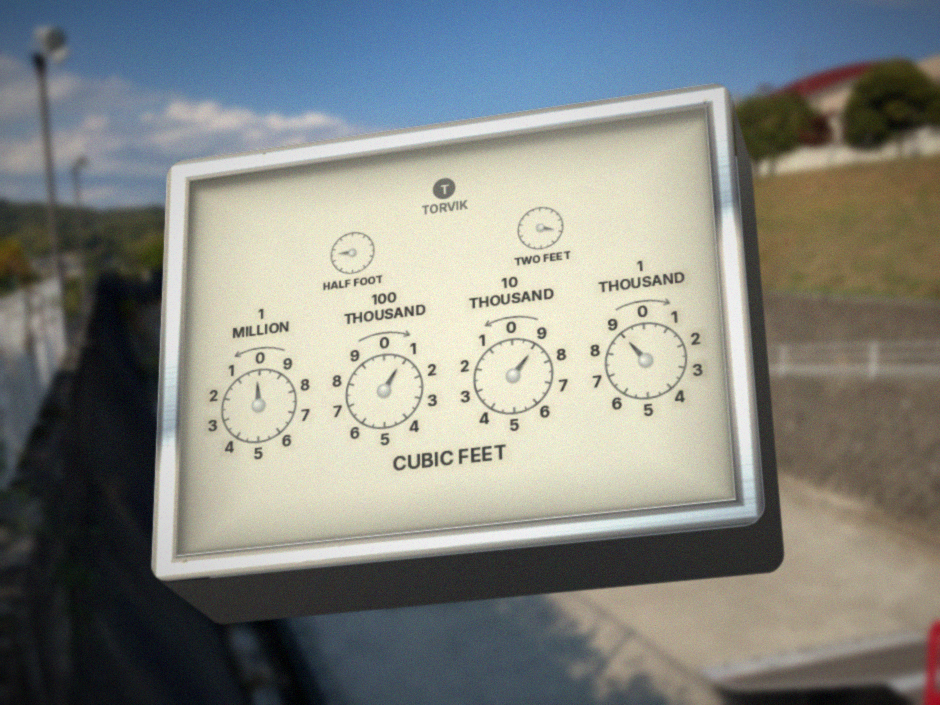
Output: **8900** ft³
